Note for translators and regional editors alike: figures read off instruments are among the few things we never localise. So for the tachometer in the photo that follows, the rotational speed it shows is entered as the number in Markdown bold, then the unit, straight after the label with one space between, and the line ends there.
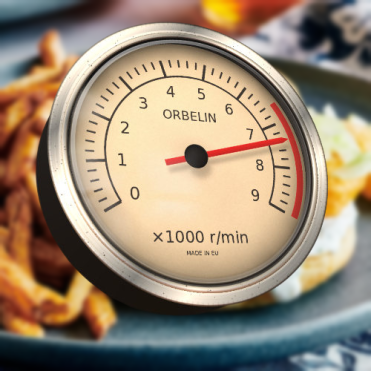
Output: **7400** rpm
